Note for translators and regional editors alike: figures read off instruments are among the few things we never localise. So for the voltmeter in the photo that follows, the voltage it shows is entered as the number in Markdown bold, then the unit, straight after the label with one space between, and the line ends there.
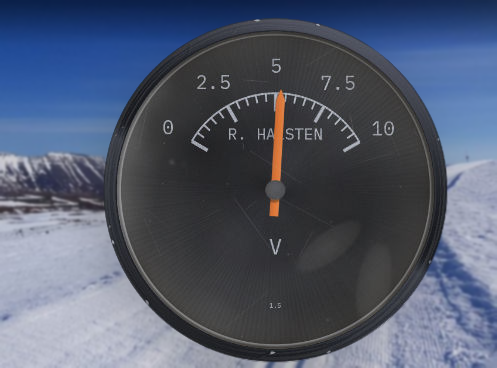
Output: **5.25** V
